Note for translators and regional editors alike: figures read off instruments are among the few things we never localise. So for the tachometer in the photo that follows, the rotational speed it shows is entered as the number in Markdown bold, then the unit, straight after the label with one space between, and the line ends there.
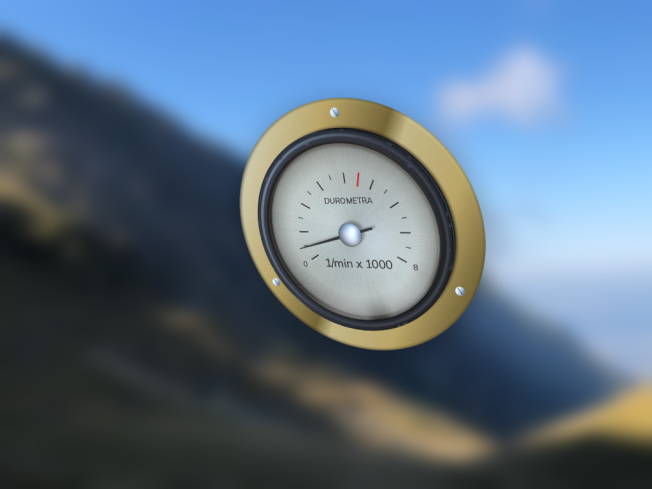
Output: **500** rpm
